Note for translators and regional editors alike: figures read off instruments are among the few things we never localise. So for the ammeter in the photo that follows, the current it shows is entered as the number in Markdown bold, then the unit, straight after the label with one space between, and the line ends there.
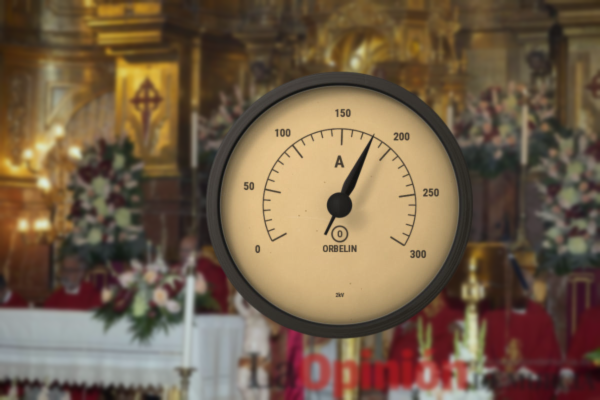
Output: **180** A
